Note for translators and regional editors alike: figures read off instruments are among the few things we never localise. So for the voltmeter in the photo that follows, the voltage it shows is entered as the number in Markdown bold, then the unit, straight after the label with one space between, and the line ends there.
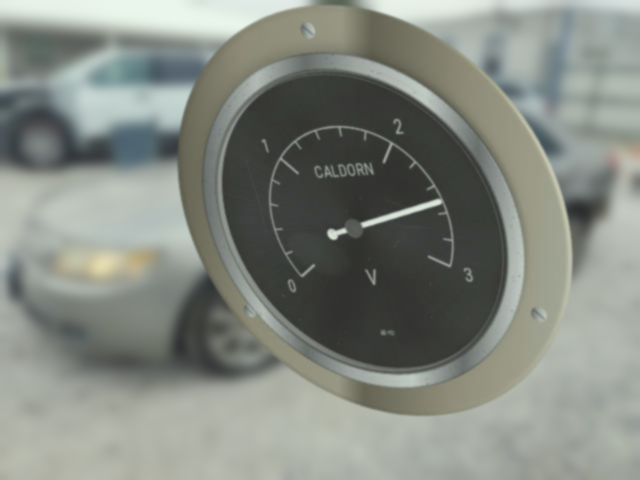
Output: **2.5** V
